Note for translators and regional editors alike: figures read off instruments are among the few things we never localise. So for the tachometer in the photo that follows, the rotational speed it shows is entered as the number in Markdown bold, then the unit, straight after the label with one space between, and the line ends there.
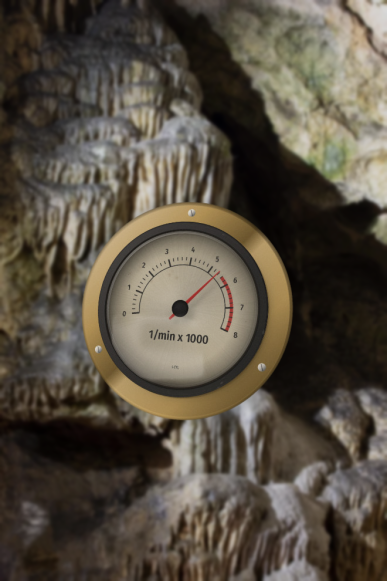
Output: **5400** rpm
